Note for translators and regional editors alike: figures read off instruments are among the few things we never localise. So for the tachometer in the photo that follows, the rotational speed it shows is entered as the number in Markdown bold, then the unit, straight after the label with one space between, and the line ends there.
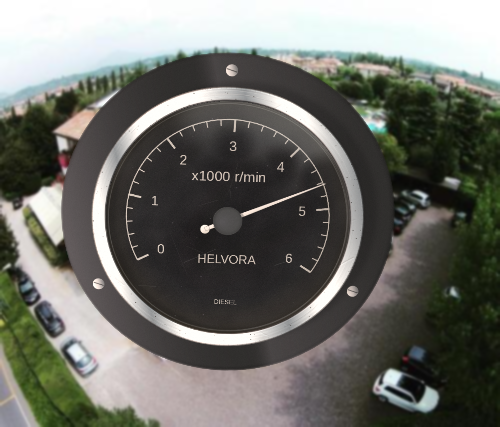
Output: **4600** rpm
